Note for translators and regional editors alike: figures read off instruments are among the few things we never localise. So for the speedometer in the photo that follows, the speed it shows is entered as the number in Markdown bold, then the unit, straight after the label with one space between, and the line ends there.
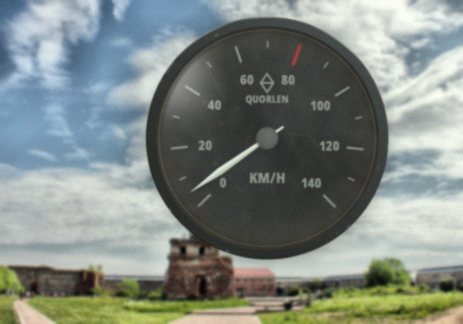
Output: **5** km/h
